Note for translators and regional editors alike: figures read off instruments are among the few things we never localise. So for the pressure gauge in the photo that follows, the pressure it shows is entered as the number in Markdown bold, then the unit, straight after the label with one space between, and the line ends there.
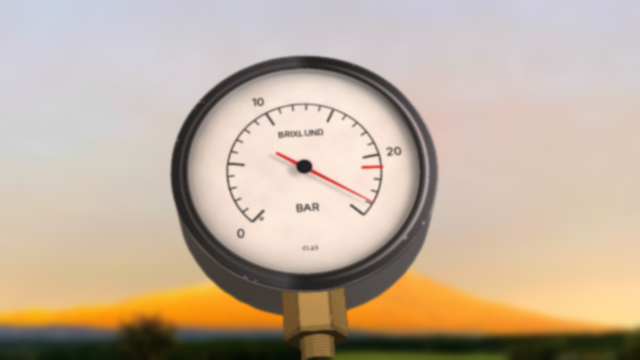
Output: **24** bar
